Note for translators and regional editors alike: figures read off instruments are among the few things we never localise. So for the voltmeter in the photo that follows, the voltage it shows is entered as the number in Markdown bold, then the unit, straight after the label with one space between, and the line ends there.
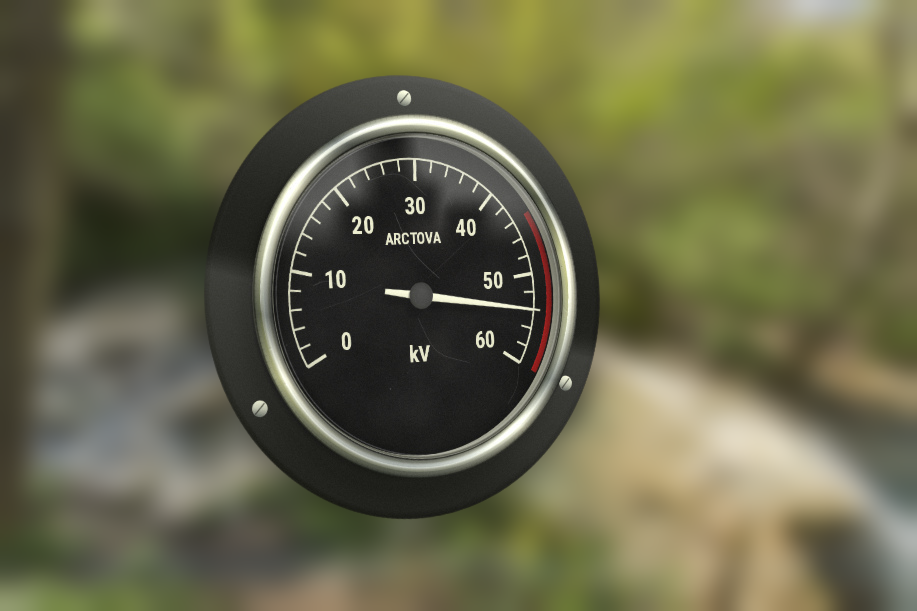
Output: **54** kV
